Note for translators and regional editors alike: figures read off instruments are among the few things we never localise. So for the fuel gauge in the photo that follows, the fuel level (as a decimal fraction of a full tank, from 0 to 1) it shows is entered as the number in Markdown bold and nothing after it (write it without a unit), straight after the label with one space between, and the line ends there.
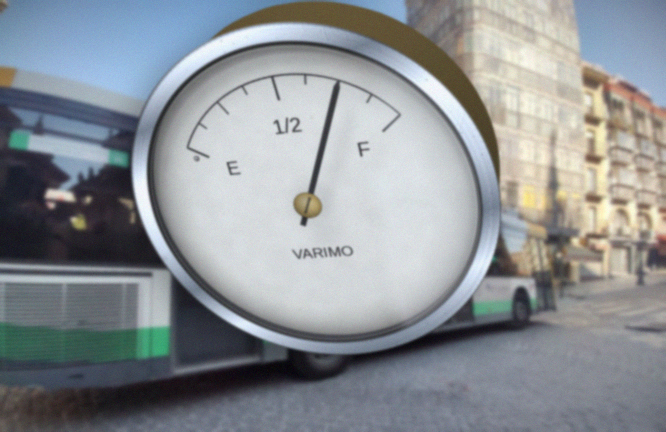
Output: **0.75**
